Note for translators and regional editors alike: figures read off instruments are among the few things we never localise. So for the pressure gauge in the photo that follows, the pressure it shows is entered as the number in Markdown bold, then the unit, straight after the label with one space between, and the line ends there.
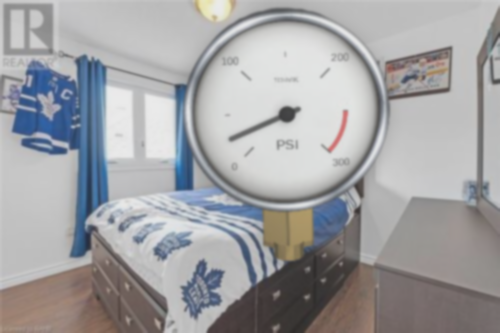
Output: **25** psi
